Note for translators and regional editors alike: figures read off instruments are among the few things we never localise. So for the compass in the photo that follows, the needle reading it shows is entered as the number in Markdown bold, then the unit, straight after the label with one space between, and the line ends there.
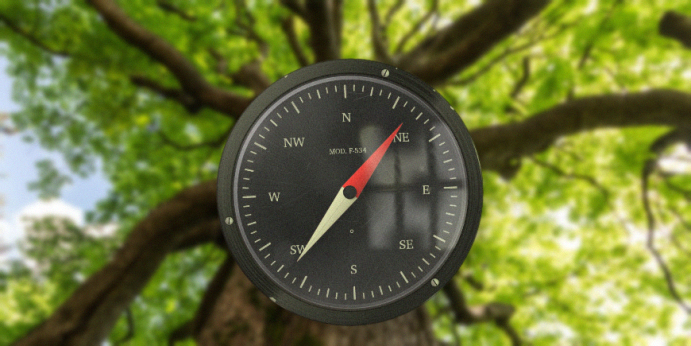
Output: **40** °
